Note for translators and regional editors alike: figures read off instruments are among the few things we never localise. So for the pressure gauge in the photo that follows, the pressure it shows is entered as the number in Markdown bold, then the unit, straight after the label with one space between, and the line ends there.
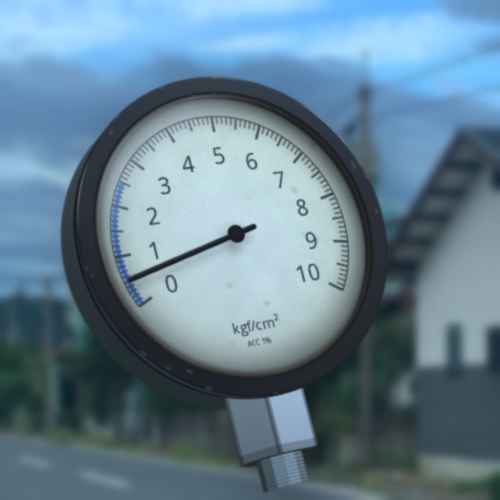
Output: **0.5** kg/cm²
